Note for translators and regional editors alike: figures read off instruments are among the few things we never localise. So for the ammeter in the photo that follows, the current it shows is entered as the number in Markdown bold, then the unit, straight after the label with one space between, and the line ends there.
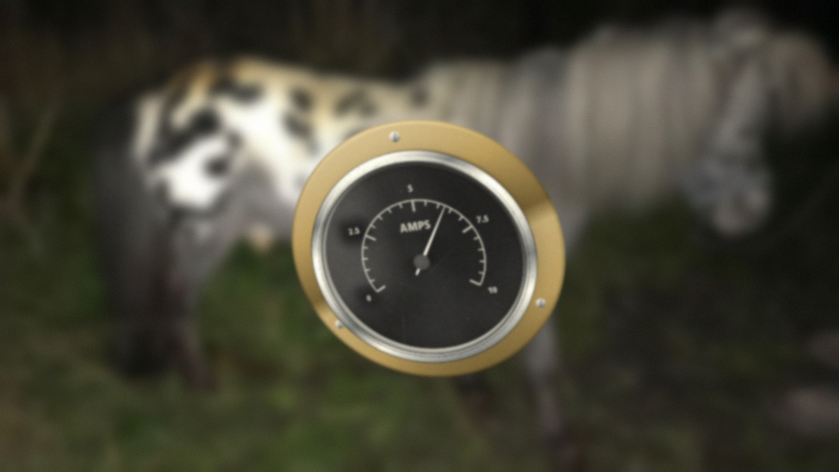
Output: **6.25** A
